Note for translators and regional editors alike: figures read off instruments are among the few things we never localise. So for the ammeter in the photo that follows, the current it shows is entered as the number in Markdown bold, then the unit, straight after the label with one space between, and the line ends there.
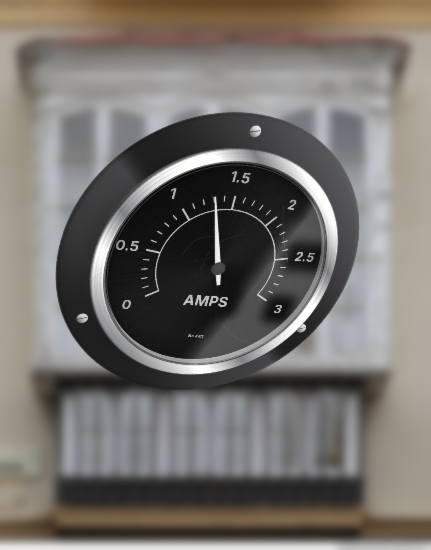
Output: **1.3** A
